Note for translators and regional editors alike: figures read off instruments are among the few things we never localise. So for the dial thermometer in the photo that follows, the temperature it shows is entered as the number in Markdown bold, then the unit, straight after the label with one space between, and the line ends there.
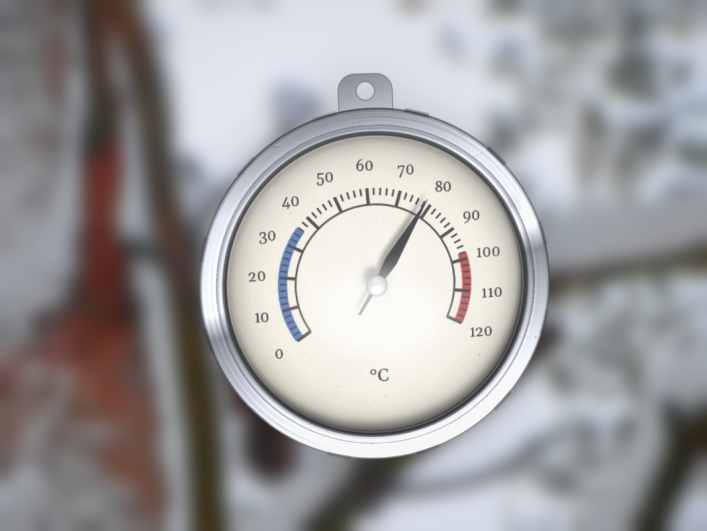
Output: **78** °C
